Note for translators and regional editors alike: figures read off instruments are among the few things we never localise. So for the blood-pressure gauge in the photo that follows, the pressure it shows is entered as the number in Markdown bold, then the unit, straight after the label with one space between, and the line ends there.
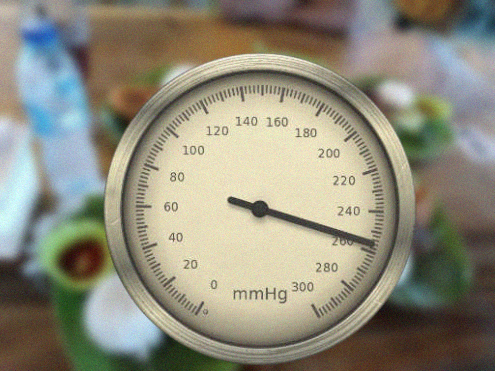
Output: **256** mmHg
